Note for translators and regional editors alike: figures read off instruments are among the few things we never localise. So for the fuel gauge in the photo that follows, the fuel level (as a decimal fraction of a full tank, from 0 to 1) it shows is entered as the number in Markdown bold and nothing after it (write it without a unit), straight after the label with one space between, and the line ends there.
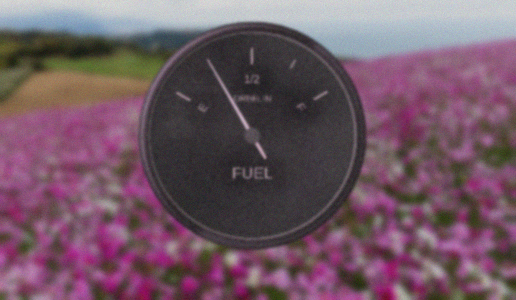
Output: **0.25**
